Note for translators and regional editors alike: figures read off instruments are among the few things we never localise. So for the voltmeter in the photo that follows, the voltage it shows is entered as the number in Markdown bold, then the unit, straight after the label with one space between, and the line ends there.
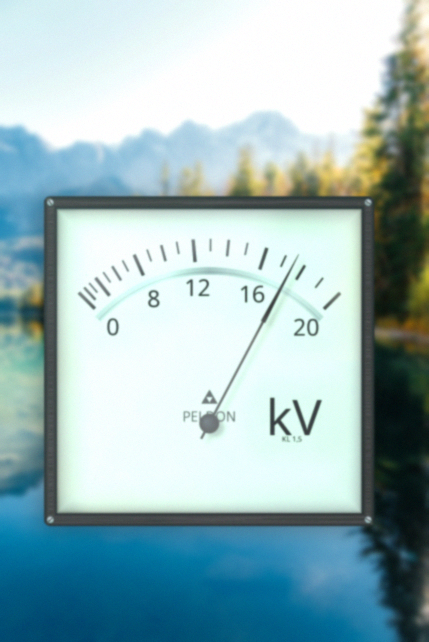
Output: **17.5** kV
